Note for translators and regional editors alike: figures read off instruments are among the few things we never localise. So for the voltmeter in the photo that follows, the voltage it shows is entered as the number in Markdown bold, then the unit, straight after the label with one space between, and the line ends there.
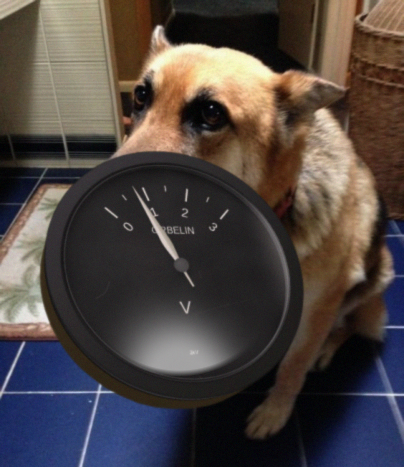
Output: **0.75** V
